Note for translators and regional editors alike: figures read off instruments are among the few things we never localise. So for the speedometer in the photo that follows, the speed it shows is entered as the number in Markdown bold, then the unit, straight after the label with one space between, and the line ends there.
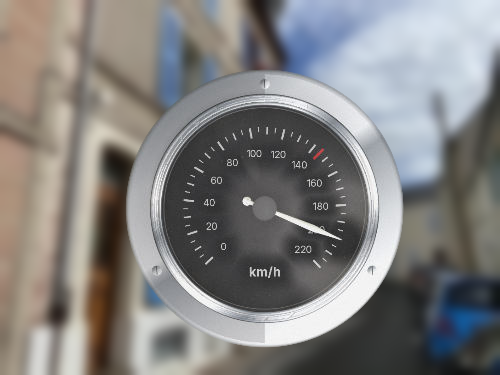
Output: **200** km/h
